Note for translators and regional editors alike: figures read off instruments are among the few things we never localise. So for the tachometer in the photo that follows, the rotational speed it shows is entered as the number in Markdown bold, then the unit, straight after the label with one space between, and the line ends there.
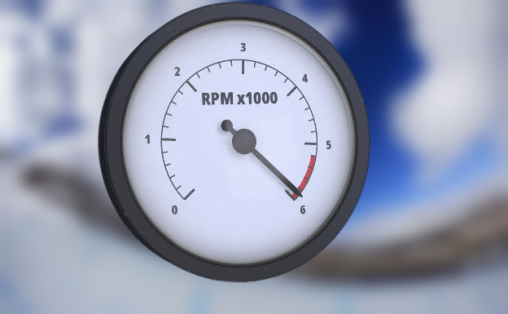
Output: **5900** rpm
